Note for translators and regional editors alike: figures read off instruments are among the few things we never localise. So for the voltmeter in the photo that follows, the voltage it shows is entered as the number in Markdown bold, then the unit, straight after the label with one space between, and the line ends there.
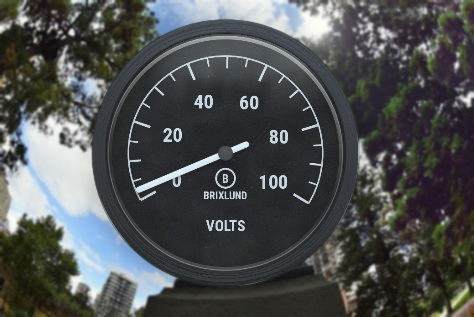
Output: **2.5** V
